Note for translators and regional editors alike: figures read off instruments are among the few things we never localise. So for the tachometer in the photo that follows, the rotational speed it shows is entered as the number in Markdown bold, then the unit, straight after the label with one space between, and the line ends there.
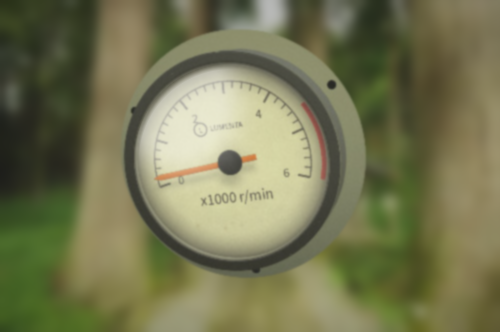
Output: **200** rpm
